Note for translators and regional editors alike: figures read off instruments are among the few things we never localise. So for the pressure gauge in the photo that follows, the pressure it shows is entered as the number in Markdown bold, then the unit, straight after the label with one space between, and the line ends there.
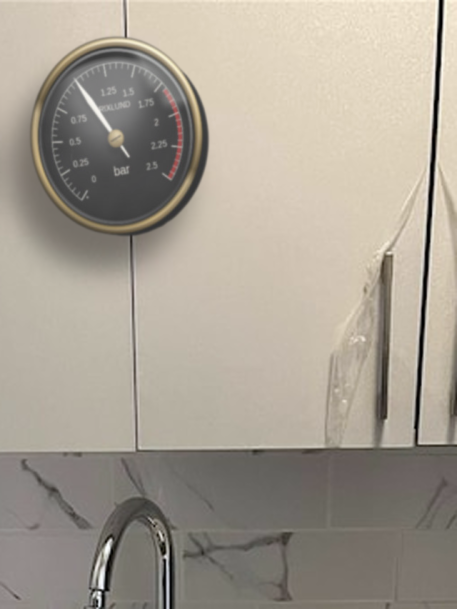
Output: **1** bar
